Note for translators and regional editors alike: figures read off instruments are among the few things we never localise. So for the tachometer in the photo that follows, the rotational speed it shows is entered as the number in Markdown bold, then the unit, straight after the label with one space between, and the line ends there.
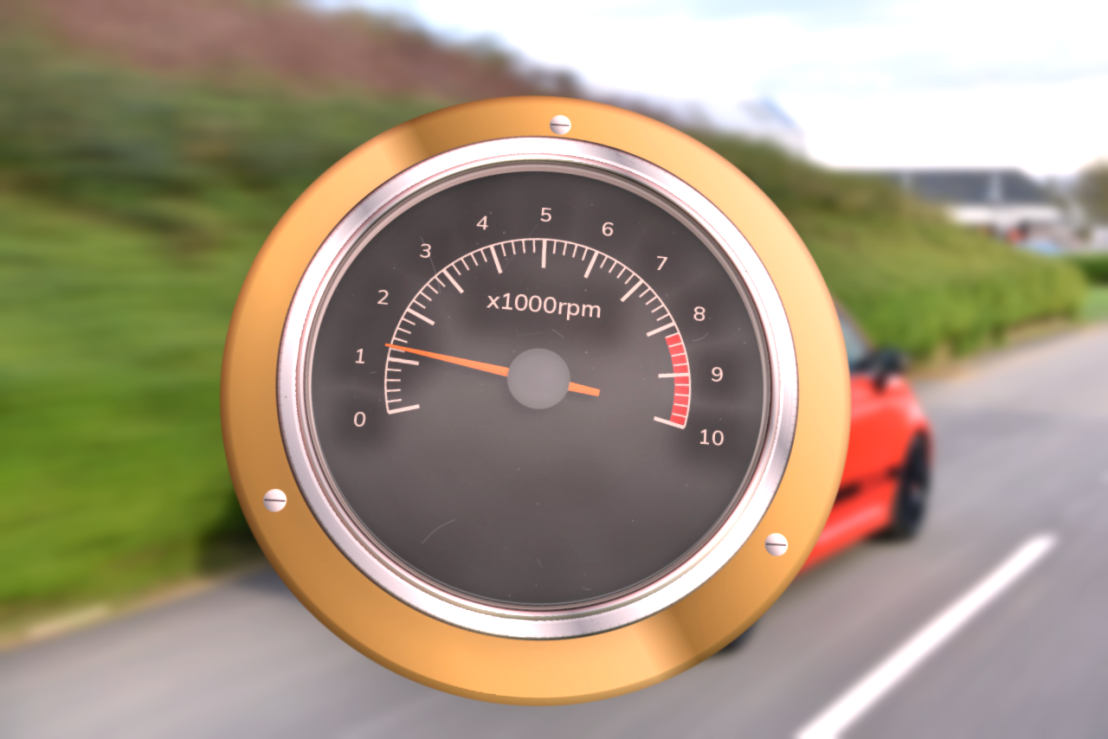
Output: **1200** rpm
